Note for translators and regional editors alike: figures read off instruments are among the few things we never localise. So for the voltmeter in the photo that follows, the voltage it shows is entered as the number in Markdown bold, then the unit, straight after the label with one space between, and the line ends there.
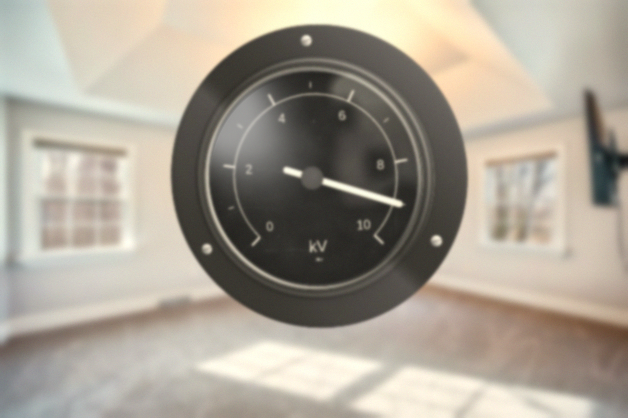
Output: **9** kV
